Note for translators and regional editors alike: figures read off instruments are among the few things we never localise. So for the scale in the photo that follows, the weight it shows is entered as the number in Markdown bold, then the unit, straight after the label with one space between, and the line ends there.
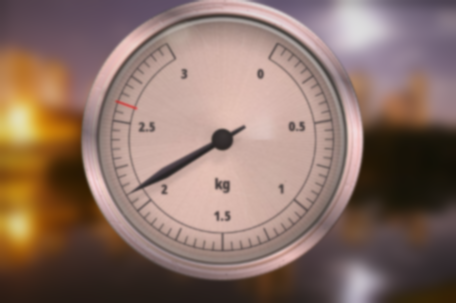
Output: **2.1** kg
